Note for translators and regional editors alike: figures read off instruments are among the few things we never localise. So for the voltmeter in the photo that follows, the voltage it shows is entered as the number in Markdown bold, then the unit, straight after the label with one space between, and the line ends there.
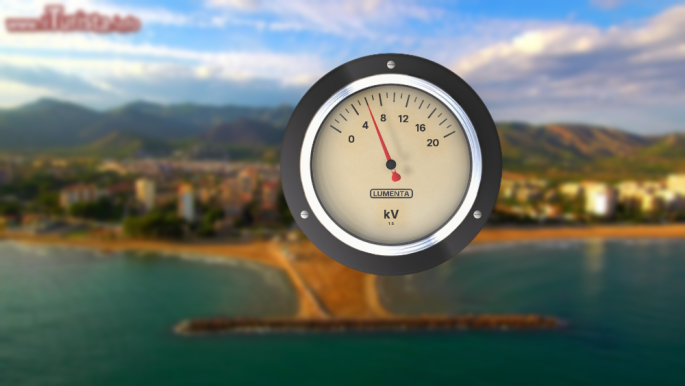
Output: **6** kV
